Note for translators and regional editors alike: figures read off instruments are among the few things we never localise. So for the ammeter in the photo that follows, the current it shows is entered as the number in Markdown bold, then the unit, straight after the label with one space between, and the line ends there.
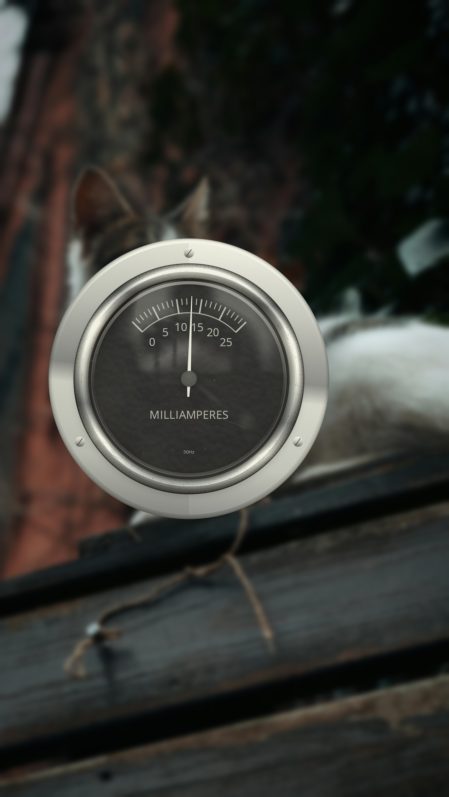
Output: **13** mA
